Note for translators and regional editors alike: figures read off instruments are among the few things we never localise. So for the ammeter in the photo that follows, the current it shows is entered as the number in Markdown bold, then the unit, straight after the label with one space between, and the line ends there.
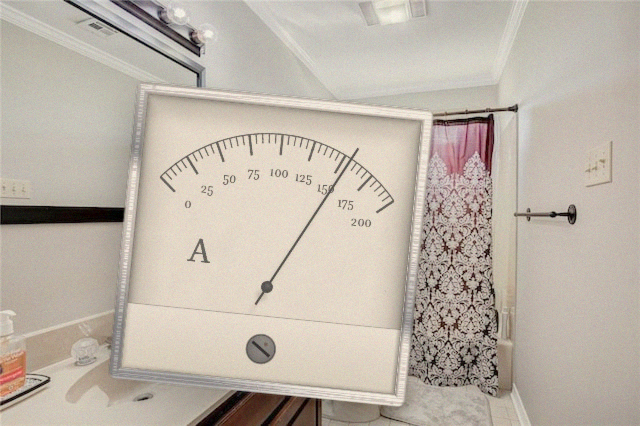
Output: **155** A
